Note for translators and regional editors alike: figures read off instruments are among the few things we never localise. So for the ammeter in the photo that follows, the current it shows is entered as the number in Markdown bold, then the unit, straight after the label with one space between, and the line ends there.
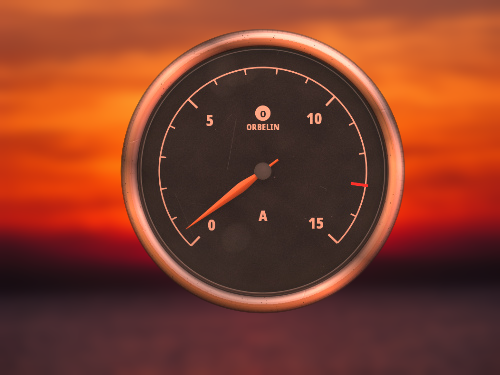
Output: **0.5** A
